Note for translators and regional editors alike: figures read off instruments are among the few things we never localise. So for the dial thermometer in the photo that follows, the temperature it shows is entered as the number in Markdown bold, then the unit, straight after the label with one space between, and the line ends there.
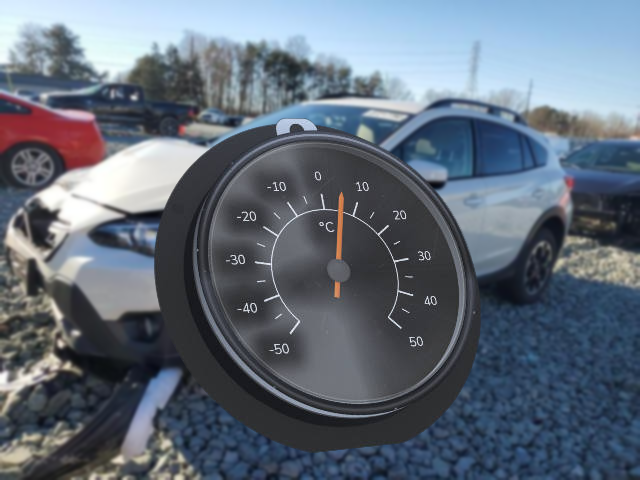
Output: **5** °C
